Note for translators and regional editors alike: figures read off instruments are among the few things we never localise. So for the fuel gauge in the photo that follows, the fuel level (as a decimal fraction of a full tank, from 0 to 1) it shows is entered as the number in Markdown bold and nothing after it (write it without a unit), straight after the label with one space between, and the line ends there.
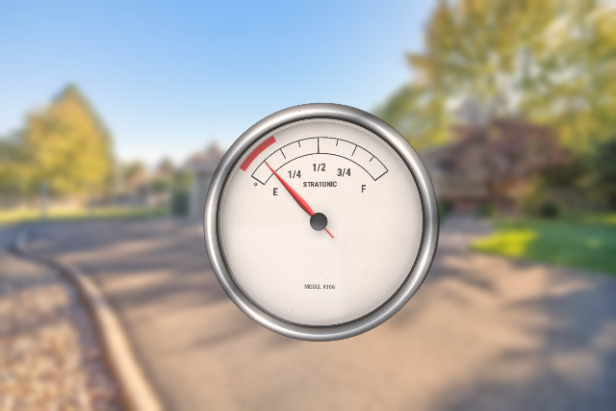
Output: **0.125**
